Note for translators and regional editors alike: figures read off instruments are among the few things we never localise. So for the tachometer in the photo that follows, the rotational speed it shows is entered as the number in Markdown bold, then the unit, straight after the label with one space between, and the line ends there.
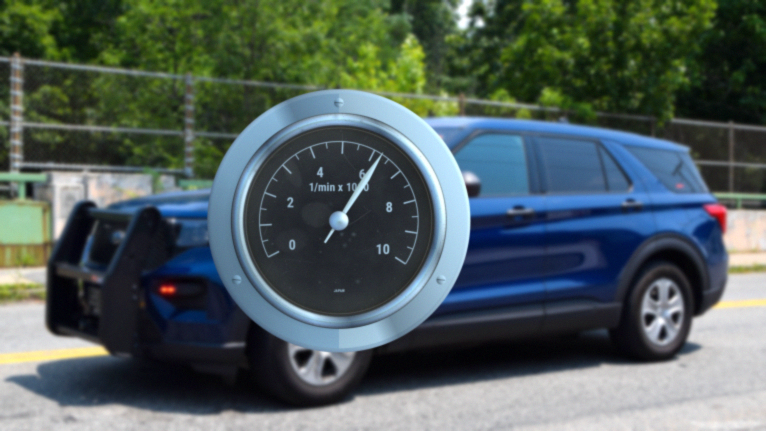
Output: **6250** rpm
